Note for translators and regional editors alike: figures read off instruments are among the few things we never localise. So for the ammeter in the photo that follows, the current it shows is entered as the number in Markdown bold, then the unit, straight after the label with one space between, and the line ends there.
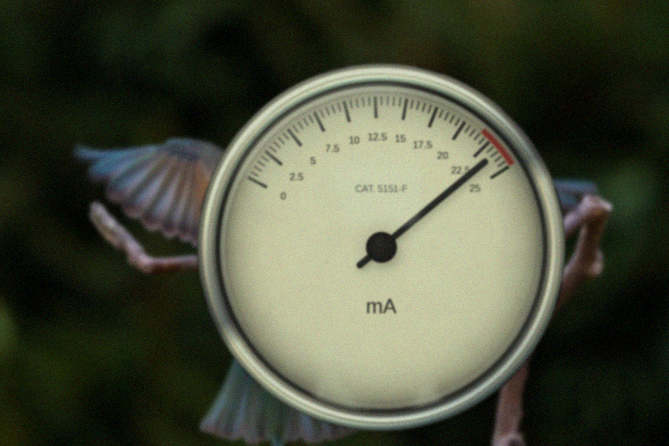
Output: **23.5** mA
